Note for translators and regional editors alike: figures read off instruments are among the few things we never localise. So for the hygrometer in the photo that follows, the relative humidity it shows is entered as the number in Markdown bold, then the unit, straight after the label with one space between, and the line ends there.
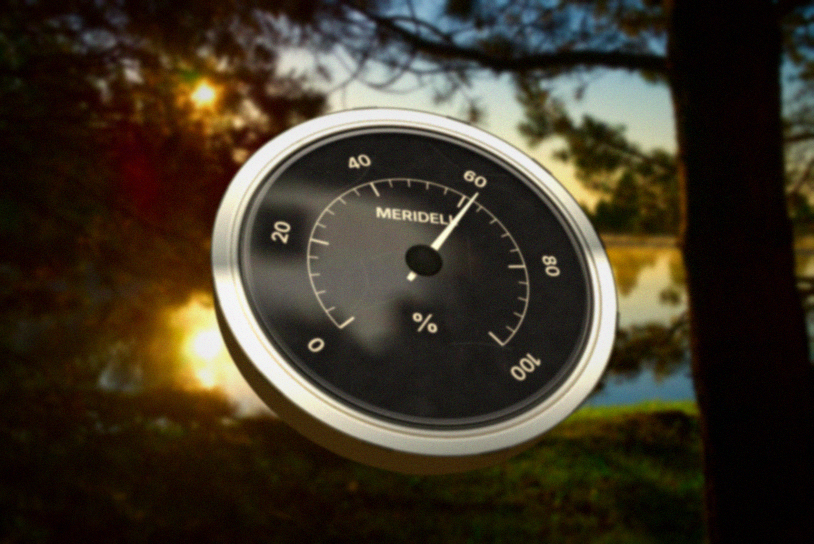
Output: **62** %
